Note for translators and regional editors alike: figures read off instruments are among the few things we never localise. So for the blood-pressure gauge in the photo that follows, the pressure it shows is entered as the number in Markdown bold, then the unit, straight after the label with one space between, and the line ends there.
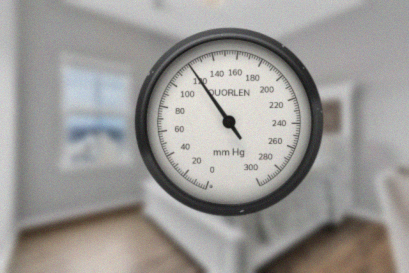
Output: **120** mmHg
